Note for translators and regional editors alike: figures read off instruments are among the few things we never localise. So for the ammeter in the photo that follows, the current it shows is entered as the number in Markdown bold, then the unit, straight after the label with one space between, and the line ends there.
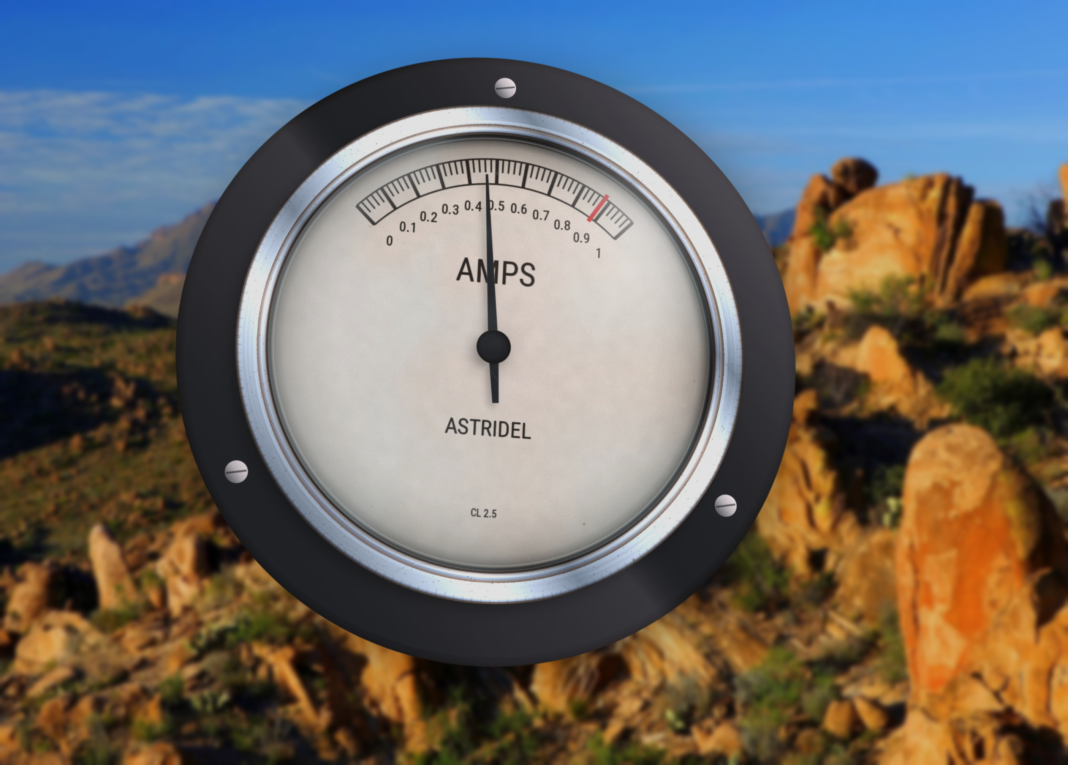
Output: **0.46** A
